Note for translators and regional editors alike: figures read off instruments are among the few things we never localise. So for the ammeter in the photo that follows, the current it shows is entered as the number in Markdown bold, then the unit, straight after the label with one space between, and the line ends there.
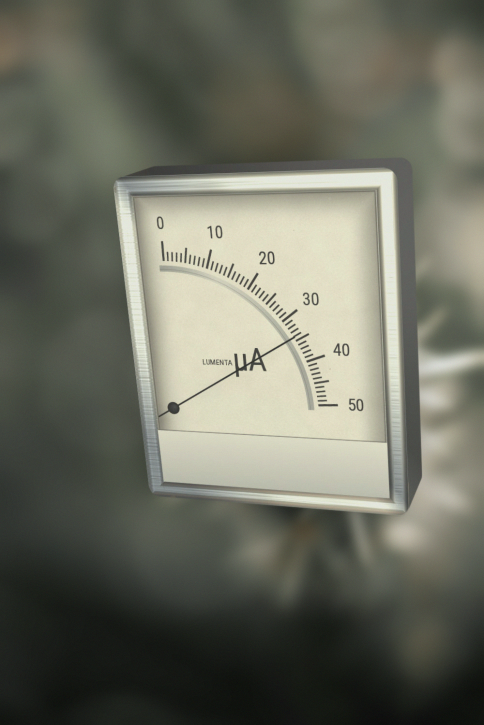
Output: **34** µA
